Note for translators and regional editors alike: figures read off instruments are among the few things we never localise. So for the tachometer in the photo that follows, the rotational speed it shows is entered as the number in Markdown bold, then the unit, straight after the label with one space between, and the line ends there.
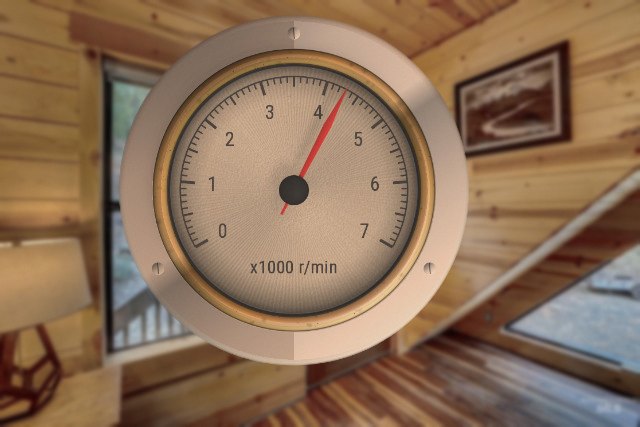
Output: **4300** rpm
